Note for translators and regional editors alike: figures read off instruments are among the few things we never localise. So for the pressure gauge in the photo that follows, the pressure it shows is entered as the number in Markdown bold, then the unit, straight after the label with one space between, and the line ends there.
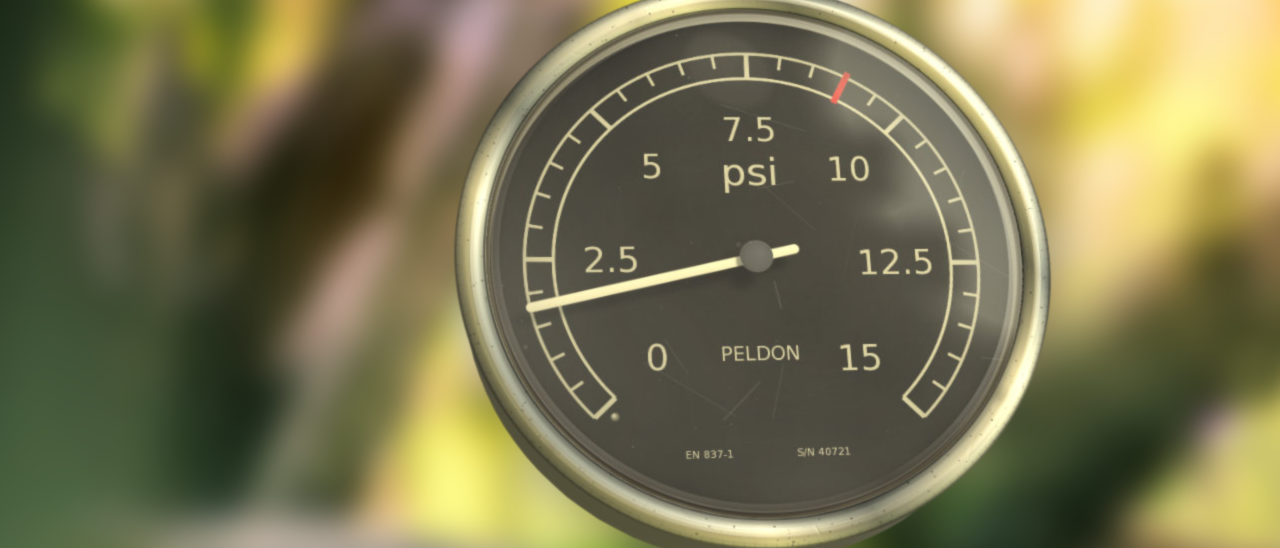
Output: **1.75** psi
